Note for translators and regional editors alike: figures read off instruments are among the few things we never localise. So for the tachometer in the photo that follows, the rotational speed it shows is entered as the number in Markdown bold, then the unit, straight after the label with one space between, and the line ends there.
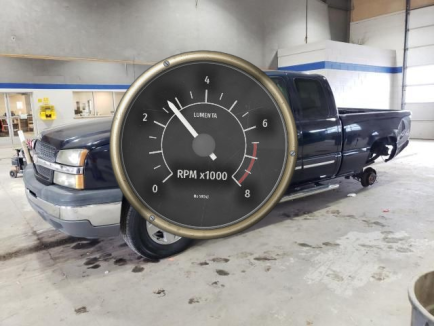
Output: **2750** rpm
